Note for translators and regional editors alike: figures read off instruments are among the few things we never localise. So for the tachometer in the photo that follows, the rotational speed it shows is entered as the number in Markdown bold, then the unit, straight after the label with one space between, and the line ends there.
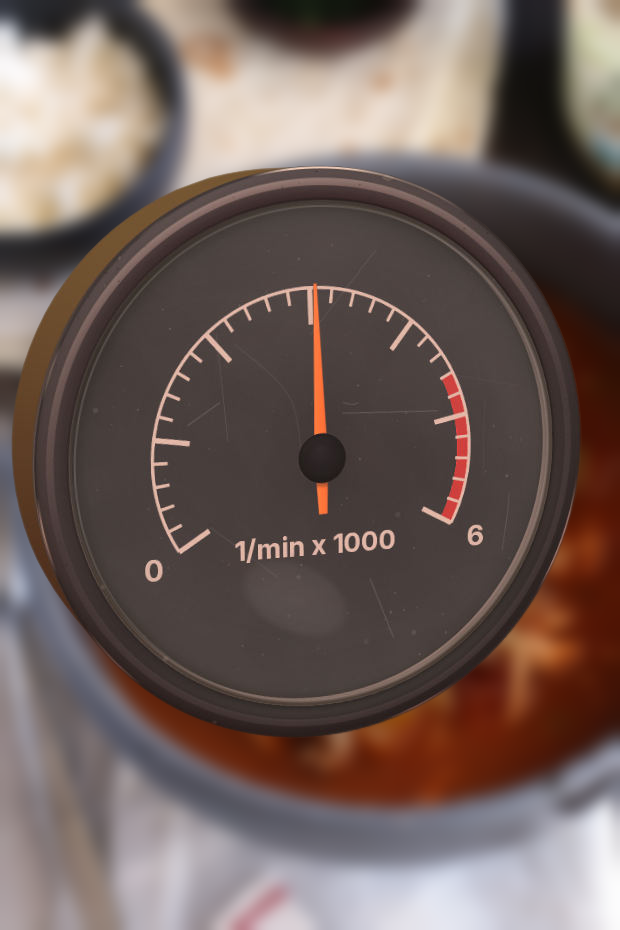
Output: **3000** rpm
